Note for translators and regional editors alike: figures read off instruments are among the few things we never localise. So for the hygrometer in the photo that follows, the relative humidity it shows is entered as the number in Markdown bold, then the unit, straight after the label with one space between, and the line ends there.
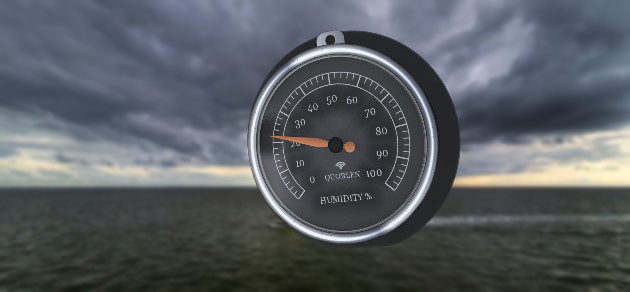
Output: **22** %
